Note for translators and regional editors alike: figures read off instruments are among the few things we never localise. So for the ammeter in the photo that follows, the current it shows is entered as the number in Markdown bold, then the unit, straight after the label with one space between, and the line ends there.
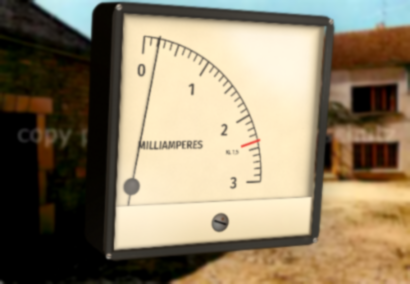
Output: **0.2** mA
